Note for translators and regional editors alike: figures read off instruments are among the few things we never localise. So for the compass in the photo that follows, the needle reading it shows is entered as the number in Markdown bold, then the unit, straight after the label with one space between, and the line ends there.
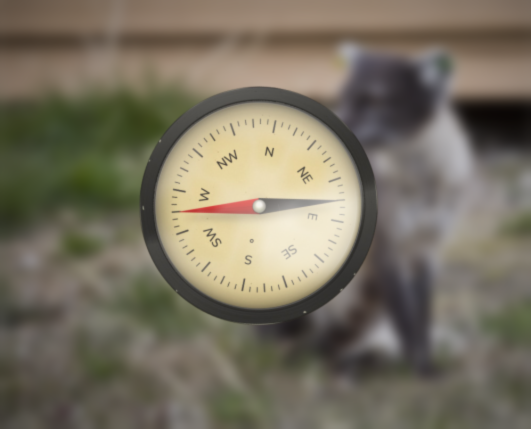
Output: **255** °
